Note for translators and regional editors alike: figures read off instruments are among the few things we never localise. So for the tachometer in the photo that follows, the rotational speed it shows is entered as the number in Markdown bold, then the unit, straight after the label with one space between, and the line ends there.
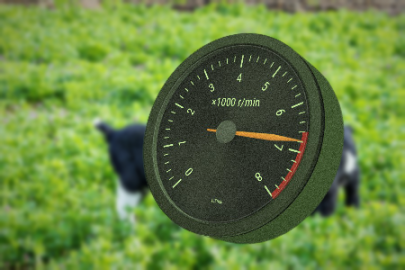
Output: **6800** rpm
